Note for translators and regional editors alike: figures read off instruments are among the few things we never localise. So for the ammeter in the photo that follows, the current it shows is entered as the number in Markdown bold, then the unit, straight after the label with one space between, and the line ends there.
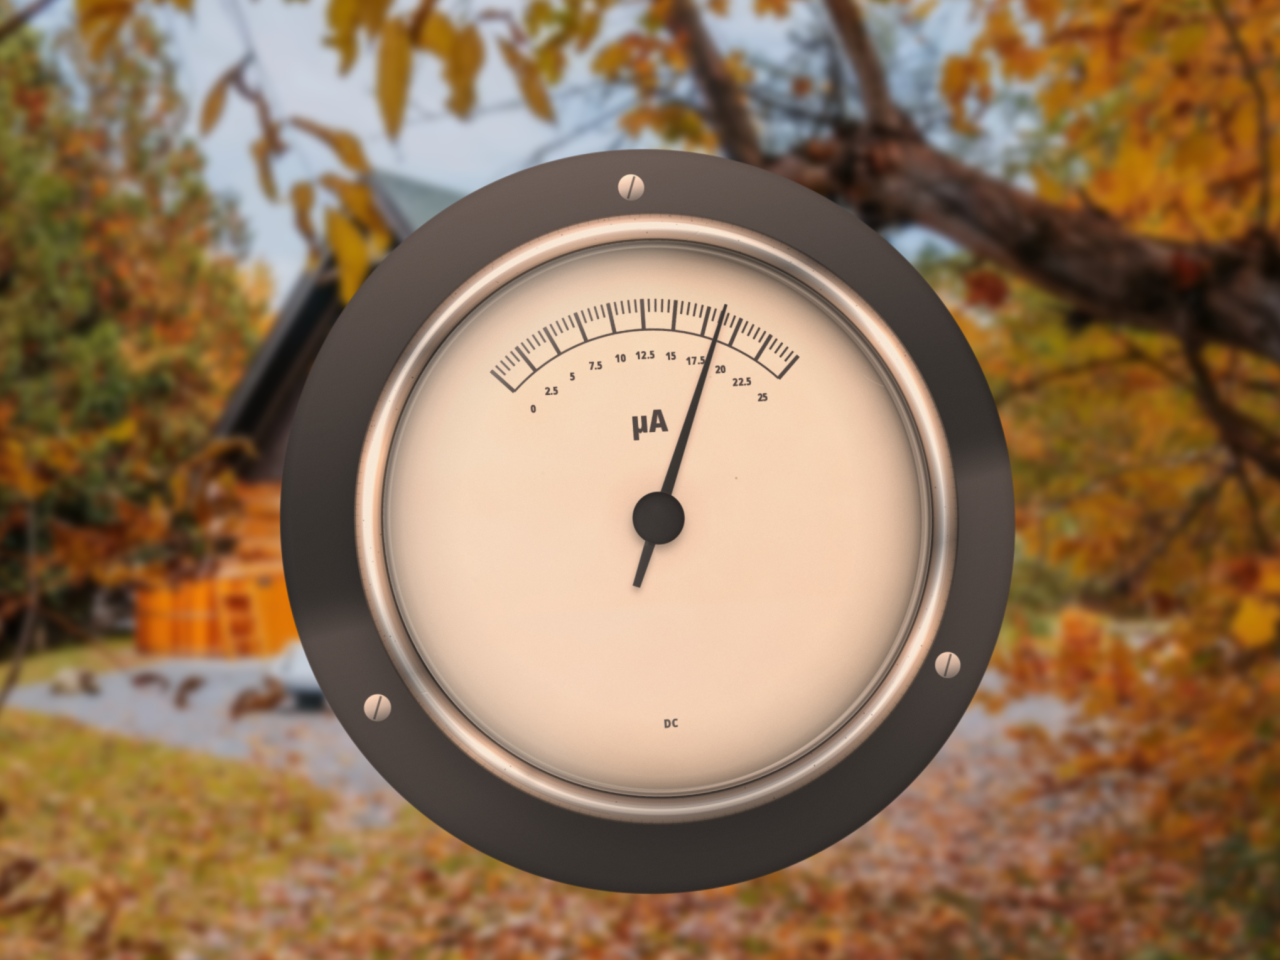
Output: **18.5** µA
